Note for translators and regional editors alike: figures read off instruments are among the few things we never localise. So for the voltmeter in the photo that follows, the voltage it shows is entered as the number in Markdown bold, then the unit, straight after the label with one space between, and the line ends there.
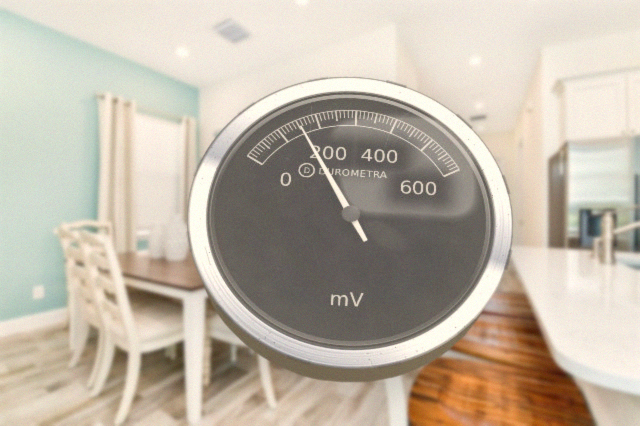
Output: **150** mV
